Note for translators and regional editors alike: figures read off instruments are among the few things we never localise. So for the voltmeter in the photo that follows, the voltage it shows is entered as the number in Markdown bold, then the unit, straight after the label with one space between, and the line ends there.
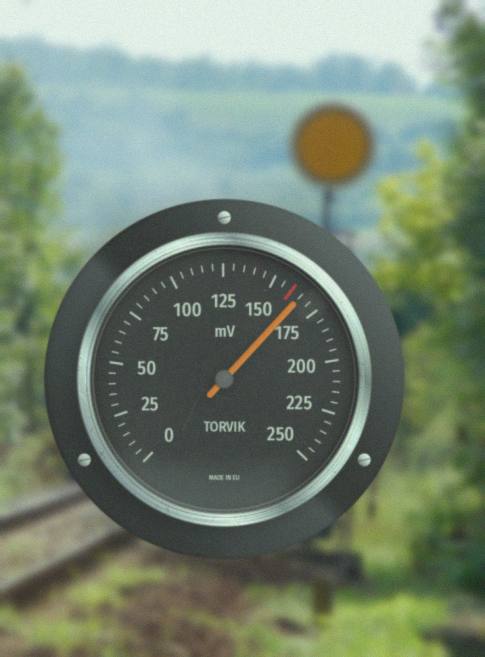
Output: **165** mV
